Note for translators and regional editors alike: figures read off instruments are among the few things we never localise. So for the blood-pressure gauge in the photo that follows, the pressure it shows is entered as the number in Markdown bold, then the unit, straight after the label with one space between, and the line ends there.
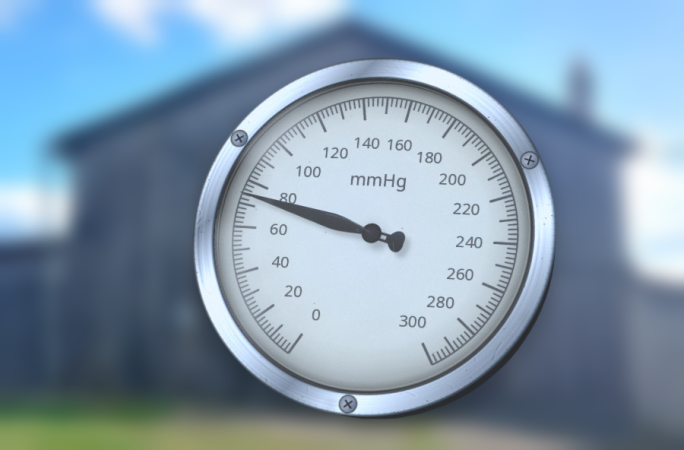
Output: **74** mmHg
